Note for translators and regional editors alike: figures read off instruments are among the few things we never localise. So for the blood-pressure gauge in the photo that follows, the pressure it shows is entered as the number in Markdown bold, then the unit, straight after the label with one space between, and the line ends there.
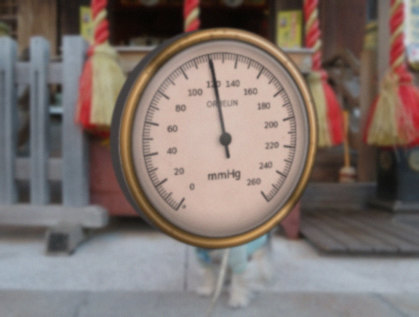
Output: **120** mmHg
